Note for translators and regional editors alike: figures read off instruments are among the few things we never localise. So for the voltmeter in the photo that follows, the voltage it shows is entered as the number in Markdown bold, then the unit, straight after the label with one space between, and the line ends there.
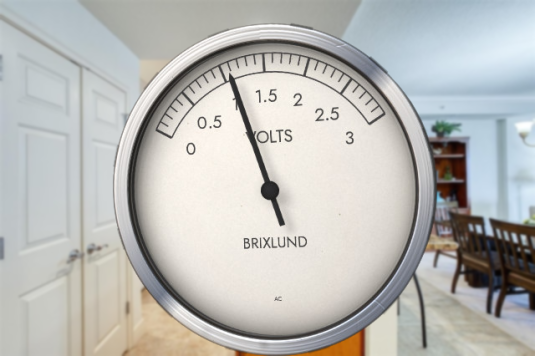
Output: **1.1** V
